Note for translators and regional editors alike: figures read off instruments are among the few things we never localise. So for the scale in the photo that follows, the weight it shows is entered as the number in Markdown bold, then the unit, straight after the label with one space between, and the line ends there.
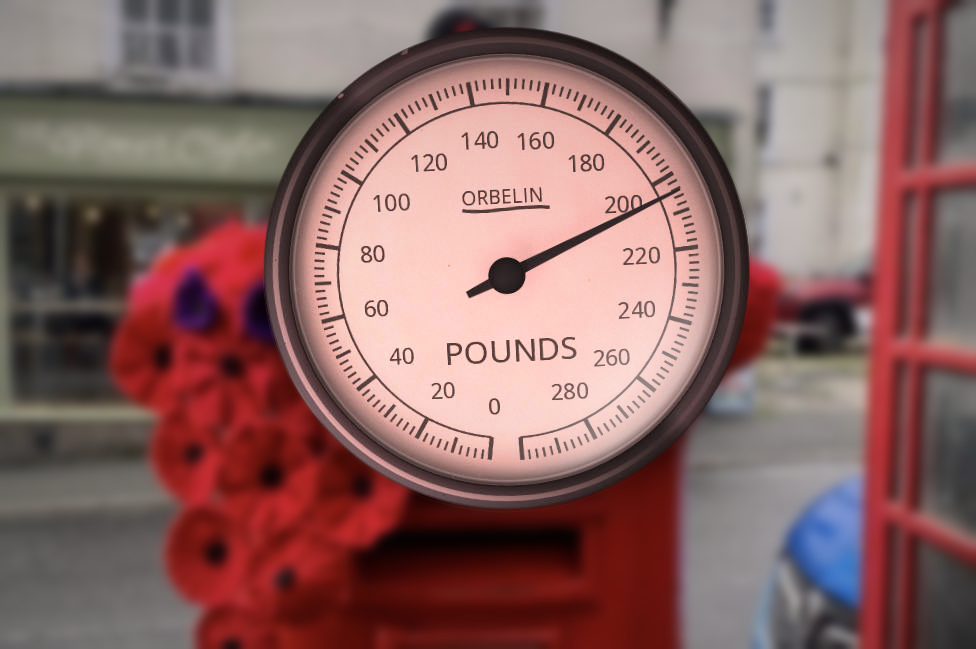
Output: **204** lb
